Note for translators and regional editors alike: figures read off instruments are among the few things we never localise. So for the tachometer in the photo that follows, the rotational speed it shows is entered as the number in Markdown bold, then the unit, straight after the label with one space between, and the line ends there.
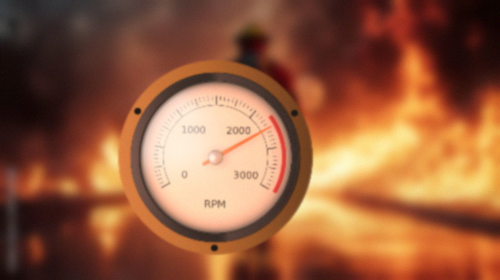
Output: **2250** rpm
